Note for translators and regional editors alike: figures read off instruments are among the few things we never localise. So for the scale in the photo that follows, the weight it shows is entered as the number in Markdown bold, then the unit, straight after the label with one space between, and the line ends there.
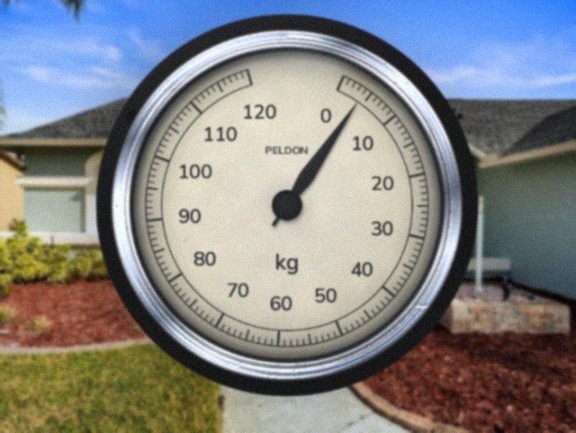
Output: **4** kg
